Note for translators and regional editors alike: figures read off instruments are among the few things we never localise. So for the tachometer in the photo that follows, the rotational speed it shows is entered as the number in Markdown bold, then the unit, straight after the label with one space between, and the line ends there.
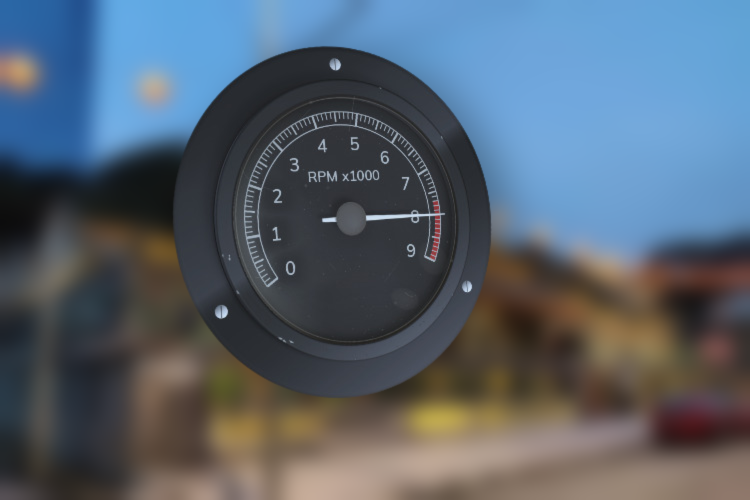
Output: **8000** rpm
